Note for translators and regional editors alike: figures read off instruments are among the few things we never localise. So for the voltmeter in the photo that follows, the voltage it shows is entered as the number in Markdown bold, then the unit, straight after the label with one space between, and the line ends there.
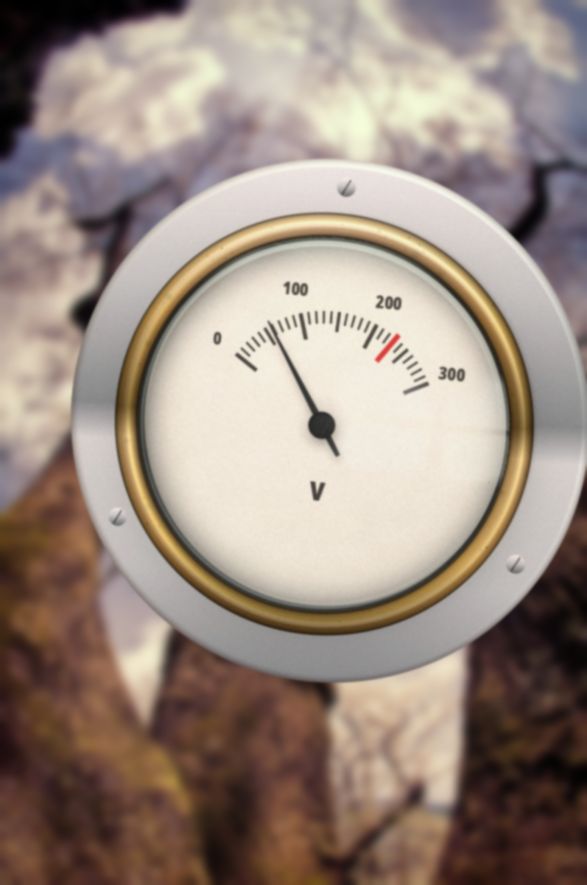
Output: **60** V
